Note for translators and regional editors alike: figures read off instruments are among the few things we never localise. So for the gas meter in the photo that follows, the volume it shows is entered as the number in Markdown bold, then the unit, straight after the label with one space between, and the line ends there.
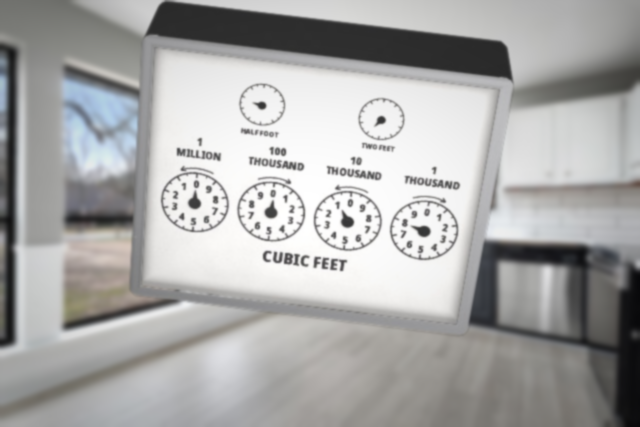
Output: **800** ft³
